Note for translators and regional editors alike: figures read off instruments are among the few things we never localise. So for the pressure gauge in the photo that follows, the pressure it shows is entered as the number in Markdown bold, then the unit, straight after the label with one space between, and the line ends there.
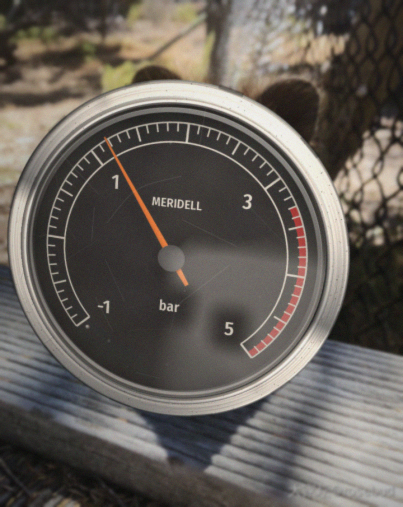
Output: **1.2** bar
